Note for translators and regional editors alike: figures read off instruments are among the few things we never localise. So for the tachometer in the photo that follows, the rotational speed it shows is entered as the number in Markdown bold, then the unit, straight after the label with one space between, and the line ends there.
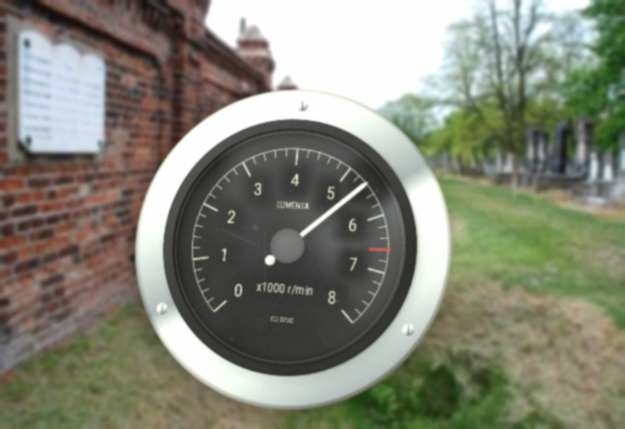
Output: **5400** rpm
